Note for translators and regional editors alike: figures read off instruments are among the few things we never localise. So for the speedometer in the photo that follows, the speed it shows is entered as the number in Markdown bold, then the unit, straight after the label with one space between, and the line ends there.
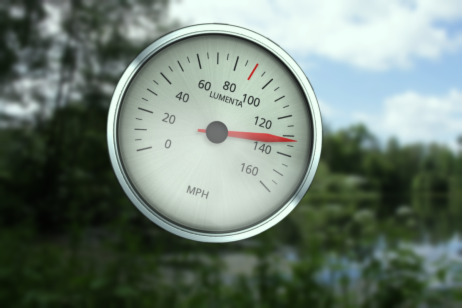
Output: **132.5** mph
